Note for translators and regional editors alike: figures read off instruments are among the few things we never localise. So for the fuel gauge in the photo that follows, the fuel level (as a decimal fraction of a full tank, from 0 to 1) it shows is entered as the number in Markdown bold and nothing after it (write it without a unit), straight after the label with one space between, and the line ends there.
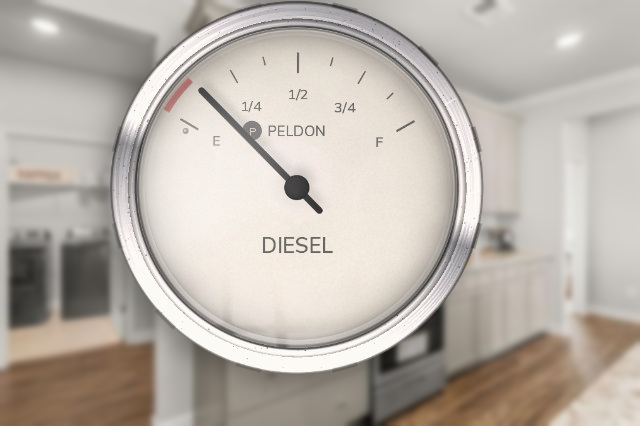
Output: **0.125**
